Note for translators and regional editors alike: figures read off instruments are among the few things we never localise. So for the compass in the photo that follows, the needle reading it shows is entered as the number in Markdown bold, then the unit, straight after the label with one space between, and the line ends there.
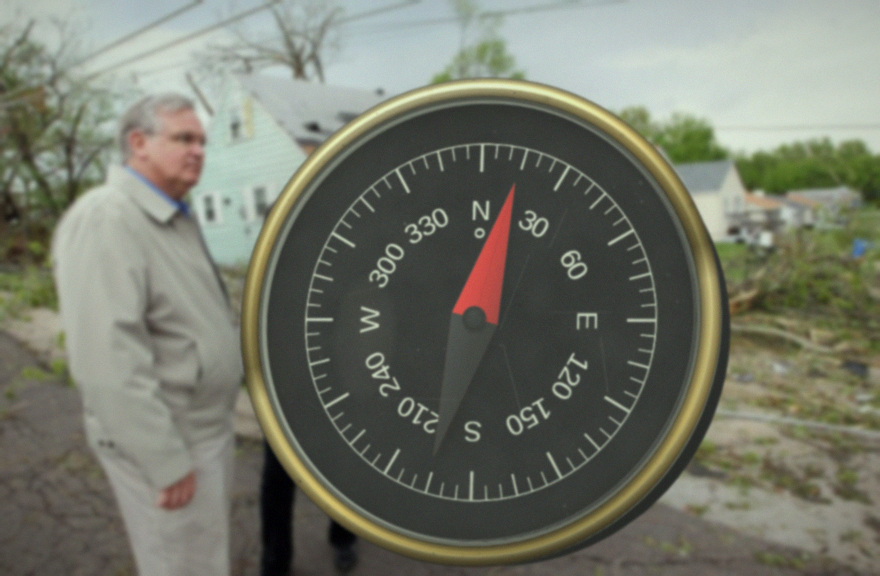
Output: **15** °
